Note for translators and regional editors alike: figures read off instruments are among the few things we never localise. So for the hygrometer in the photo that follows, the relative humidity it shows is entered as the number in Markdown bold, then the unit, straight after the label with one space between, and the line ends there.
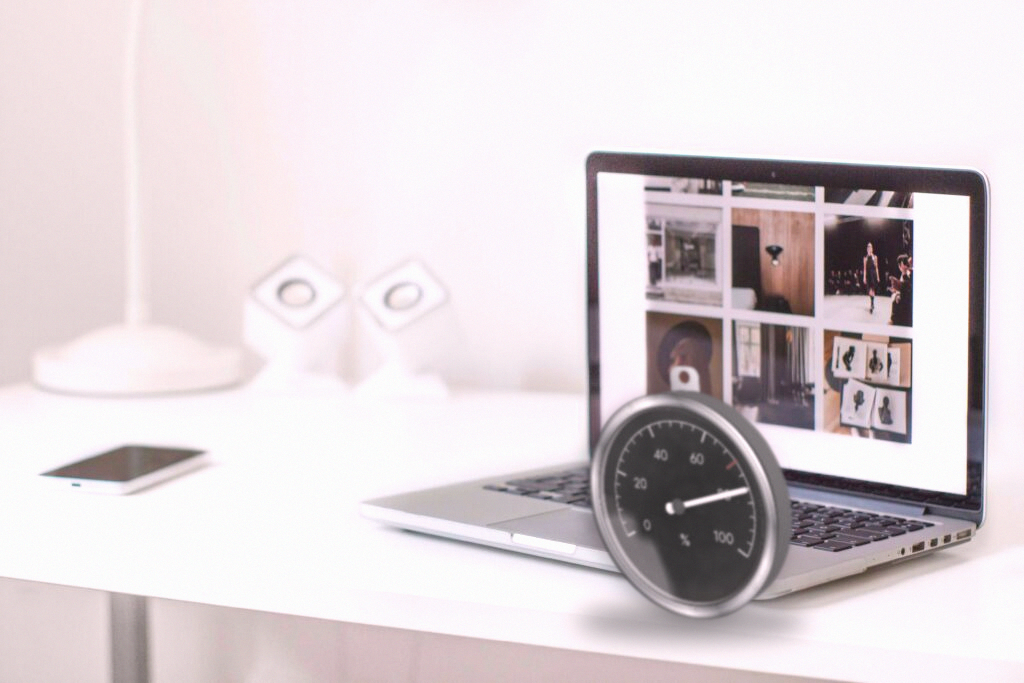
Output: **80** %
